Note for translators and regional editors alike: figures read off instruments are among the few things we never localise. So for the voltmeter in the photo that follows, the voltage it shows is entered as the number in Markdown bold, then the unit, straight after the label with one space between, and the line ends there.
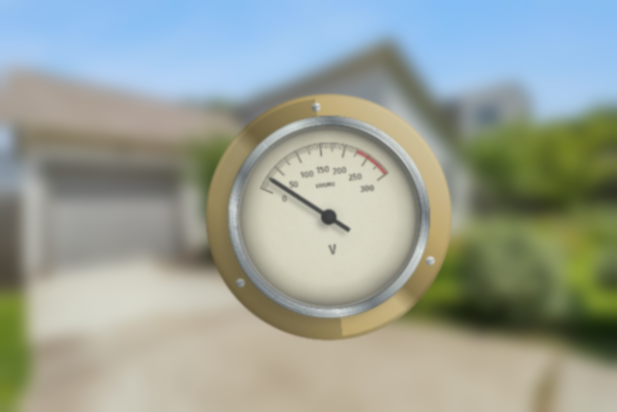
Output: **25** V
